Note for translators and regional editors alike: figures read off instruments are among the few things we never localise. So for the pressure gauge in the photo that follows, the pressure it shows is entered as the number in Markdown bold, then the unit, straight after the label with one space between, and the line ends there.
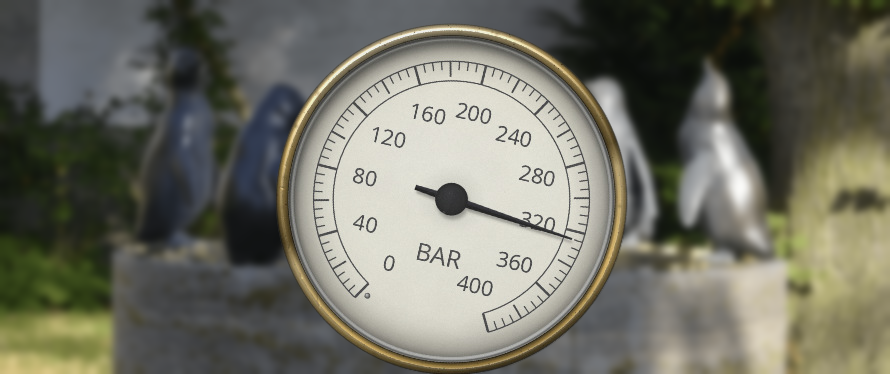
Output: **325** bar
